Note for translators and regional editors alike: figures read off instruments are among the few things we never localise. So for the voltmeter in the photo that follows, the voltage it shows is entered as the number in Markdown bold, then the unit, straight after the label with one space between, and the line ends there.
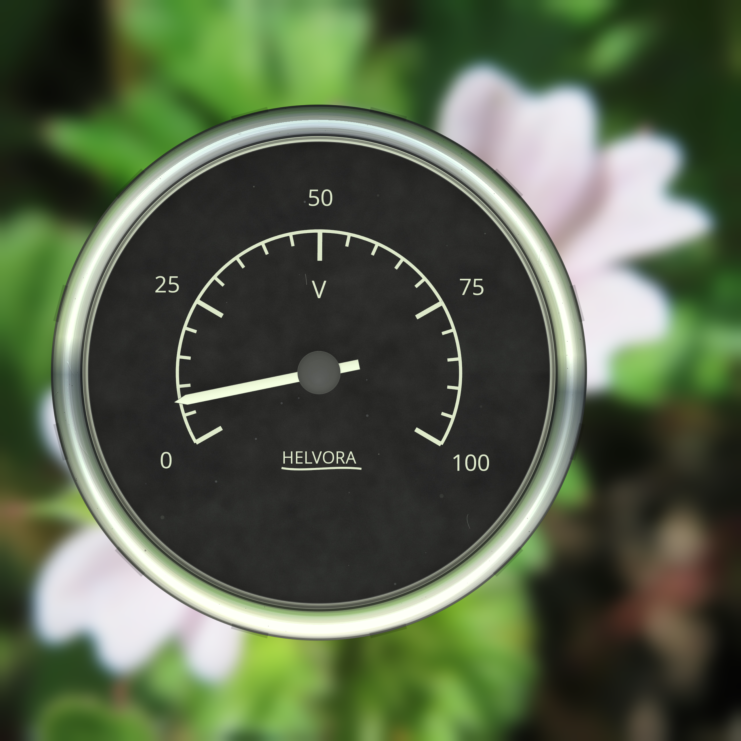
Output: **7.5** V
